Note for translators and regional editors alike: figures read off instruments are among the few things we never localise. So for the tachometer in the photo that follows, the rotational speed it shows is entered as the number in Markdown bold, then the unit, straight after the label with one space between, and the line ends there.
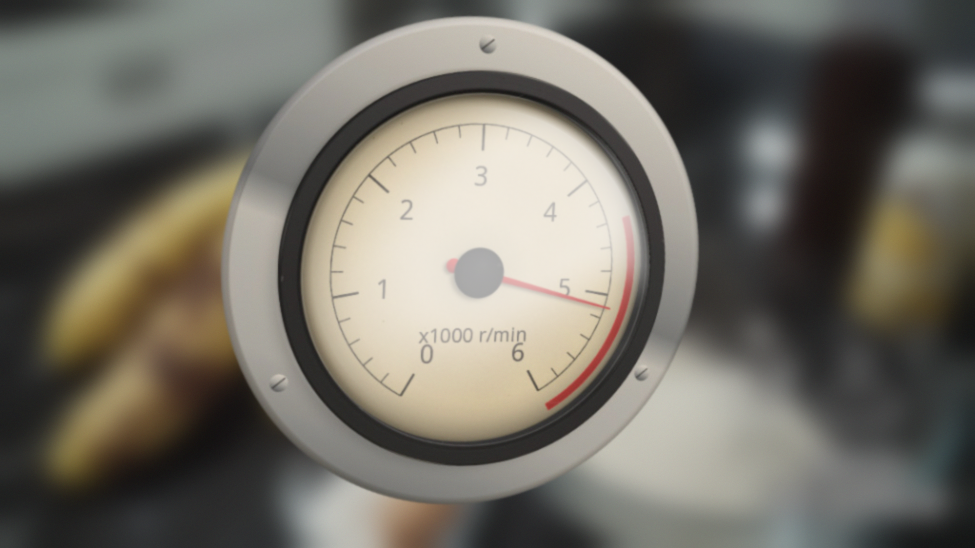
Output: **5100** rpm
